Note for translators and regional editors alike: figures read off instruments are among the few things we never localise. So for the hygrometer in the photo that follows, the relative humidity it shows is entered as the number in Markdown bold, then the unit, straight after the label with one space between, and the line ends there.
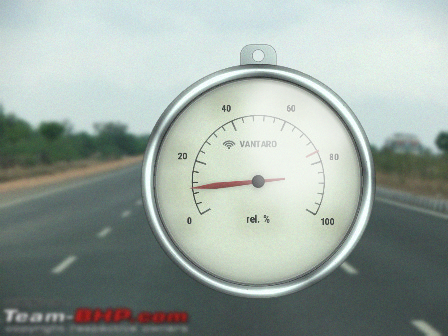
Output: **10** %
